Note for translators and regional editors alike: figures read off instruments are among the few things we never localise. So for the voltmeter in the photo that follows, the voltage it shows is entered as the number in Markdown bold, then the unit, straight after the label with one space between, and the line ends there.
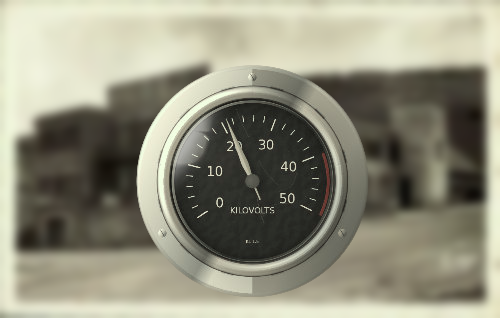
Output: **21** kV
